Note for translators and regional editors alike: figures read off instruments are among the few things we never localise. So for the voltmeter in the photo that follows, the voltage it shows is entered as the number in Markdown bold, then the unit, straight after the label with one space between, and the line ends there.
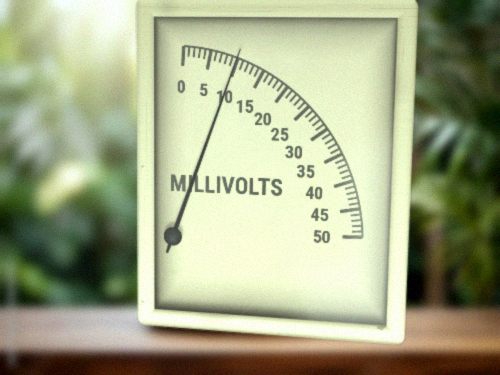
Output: **10** mV
